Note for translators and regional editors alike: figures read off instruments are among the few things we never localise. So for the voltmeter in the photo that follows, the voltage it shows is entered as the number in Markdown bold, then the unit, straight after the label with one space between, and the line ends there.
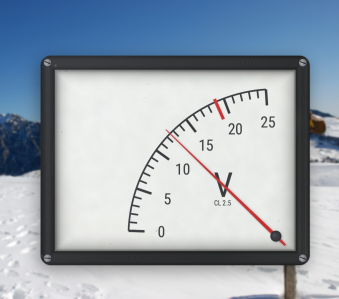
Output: **12.5** V
